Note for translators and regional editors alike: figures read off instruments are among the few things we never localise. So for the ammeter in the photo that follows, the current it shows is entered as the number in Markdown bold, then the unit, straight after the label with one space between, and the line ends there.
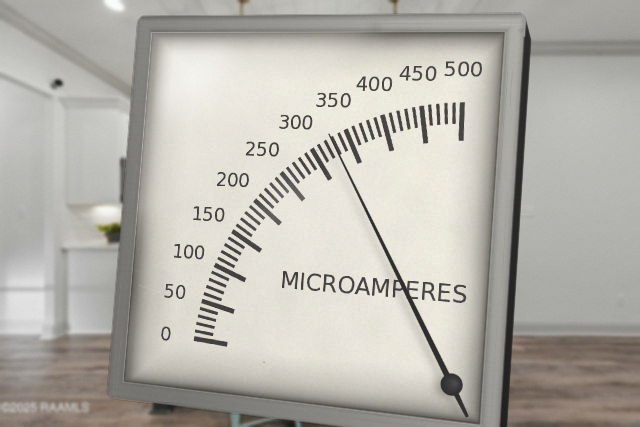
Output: **330** µA
